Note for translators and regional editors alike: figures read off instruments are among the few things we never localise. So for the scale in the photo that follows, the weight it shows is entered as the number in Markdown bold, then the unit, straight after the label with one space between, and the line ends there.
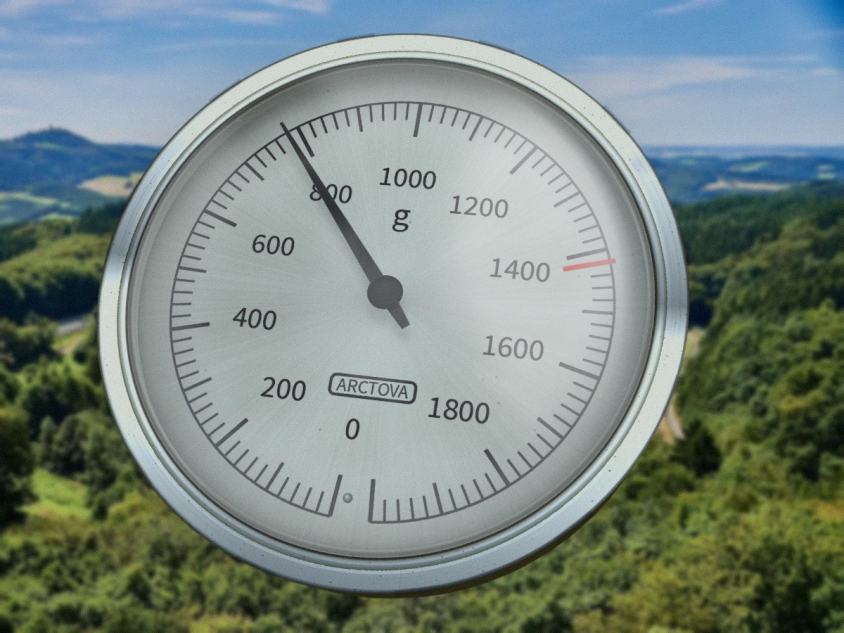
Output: **780** g
